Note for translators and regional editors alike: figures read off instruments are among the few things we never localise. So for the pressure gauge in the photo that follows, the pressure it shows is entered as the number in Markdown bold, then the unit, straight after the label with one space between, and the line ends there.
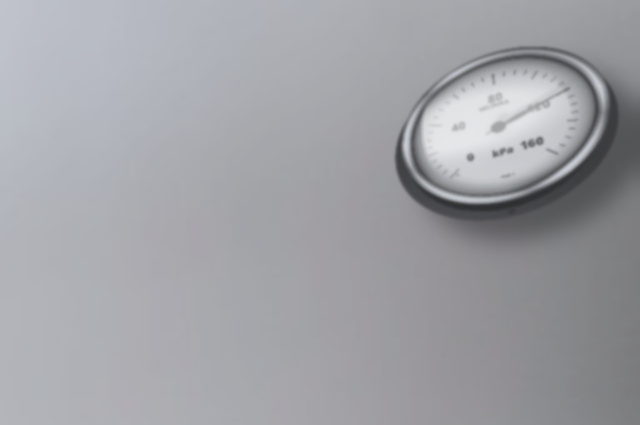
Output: **120** kPa
